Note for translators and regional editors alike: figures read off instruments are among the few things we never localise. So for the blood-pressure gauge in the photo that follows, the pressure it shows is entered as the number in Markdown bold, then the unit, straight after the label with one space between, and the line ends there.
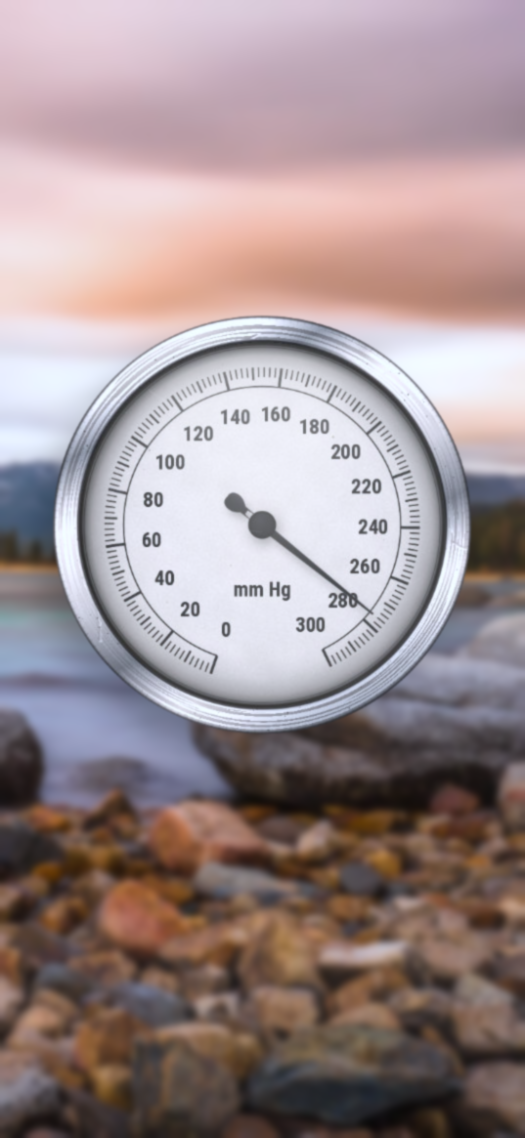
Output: **276** mmHg
